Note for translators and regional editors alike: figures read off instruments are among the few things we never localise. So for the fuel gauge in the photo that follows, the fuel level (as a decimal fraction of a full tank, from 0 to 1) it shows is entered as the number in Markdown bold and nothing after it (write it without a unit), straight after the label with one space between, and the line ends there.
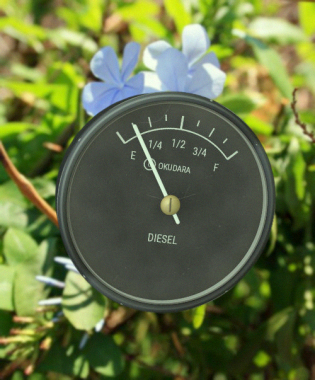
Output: **0.125**
